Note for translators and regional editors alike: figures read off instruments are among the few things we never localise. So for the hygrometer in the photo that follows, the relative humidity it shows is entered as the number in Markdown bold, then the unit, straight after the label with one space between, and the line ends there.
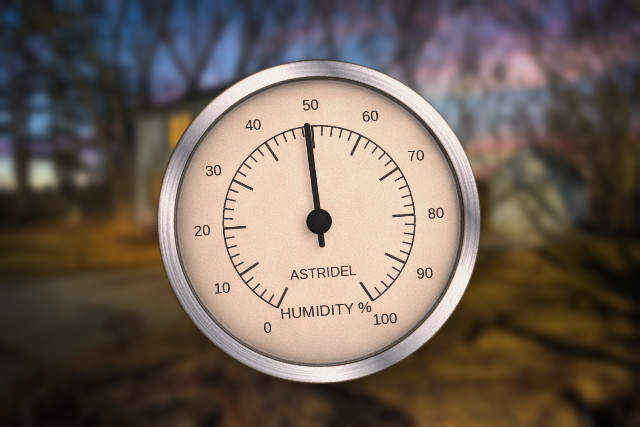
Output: **49** %
